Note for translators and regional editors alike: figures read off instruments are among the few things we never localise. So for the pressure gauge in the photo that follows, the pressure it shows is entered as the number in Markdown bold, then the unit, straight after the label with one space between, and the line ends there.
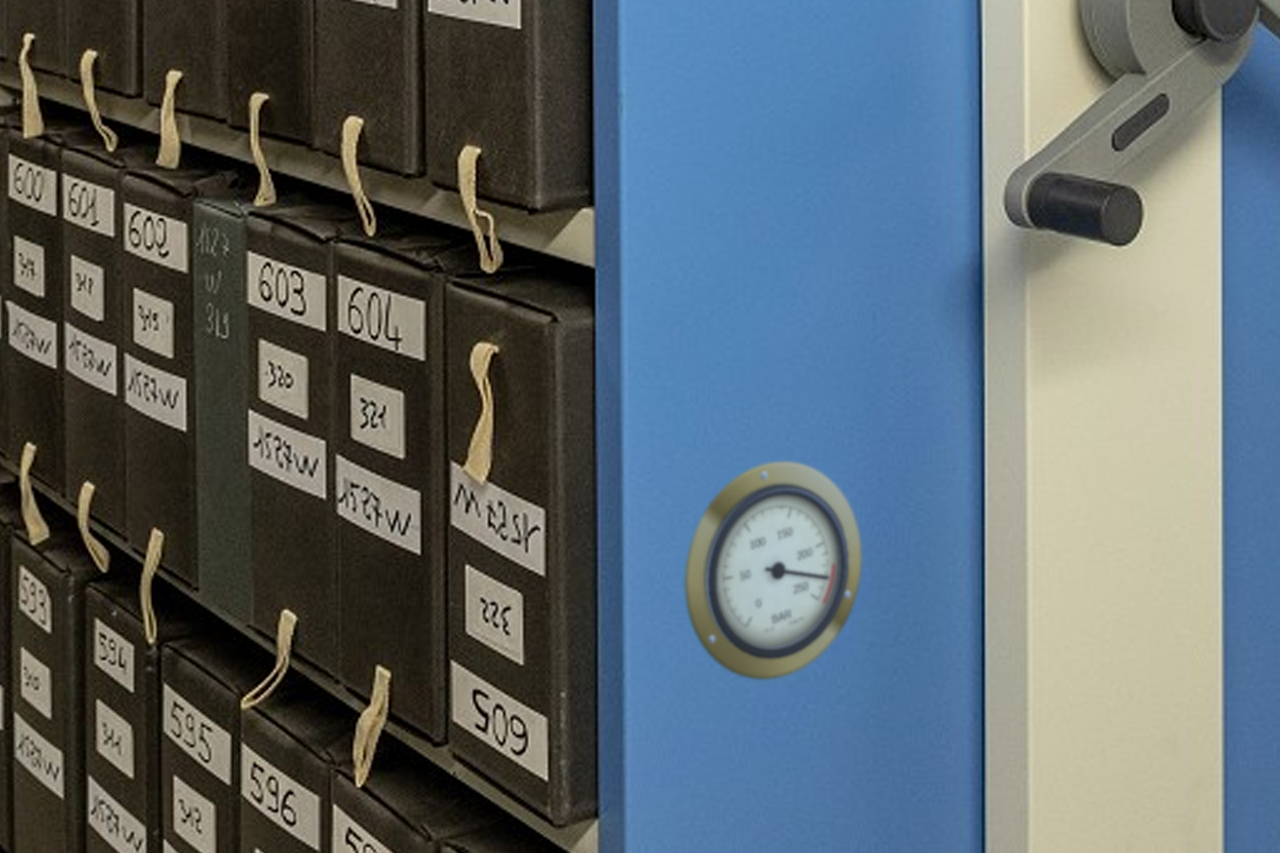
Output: **230** bar
